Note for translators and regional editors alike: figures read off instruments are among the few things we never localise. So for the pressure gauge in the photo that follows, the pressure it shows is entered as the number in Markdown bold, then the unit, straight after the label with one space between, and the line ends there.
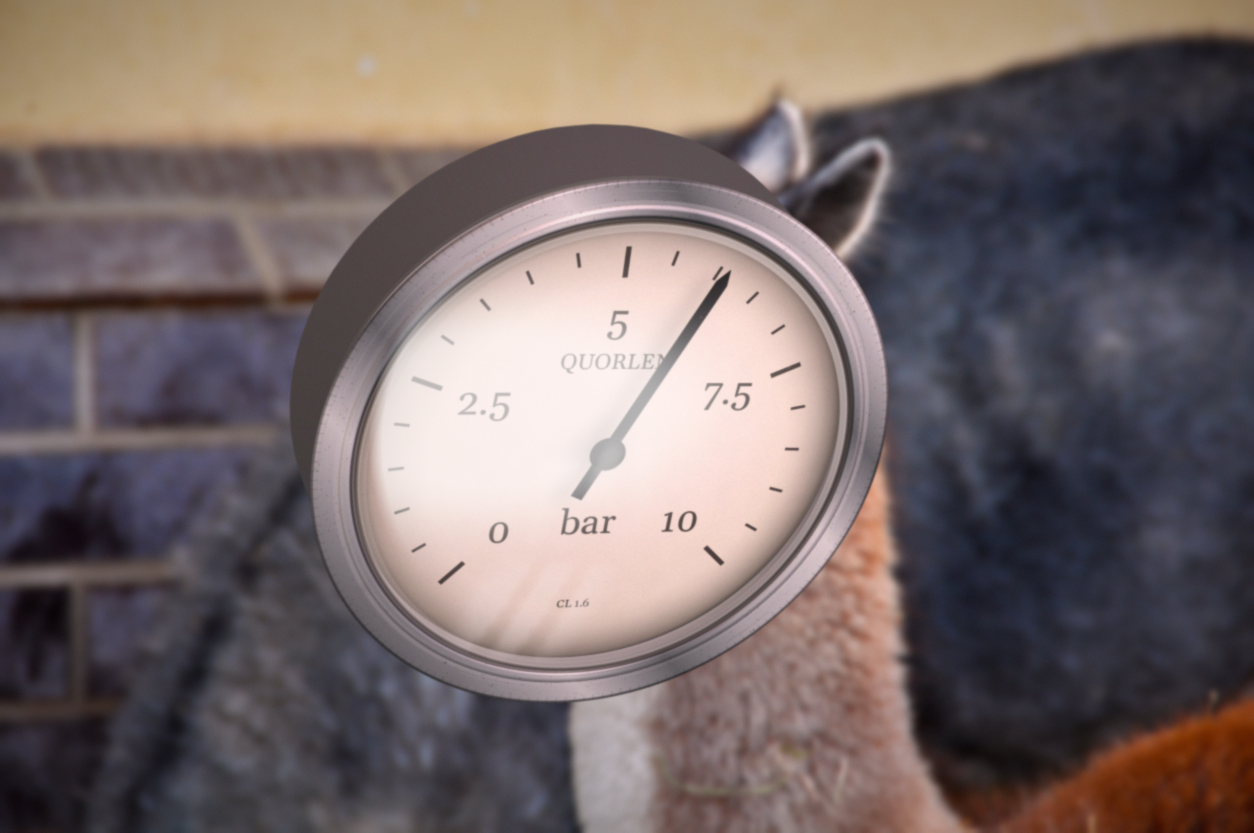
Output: **6** bar
